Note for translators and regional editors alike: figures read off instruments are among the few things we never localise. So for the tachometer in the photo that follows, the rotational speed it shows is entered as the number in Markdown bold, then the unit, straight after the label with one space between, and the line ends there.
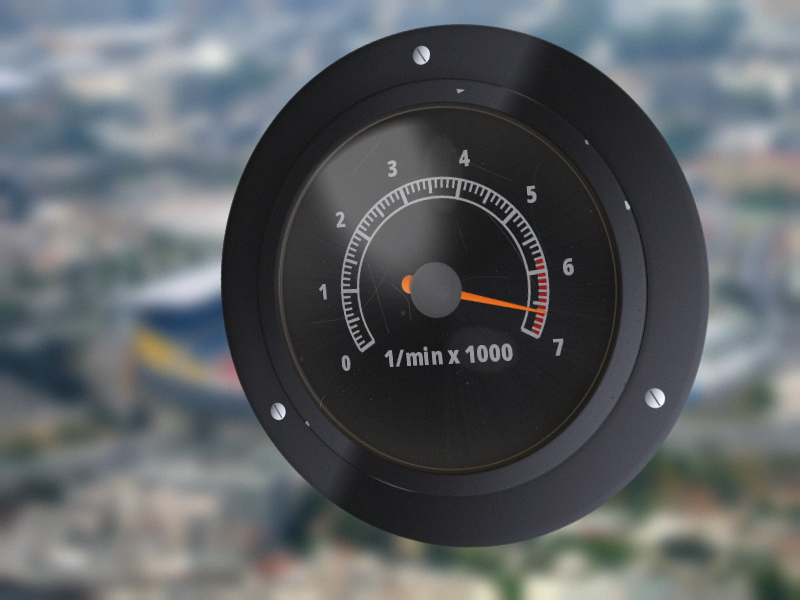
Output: **6600** rpm
